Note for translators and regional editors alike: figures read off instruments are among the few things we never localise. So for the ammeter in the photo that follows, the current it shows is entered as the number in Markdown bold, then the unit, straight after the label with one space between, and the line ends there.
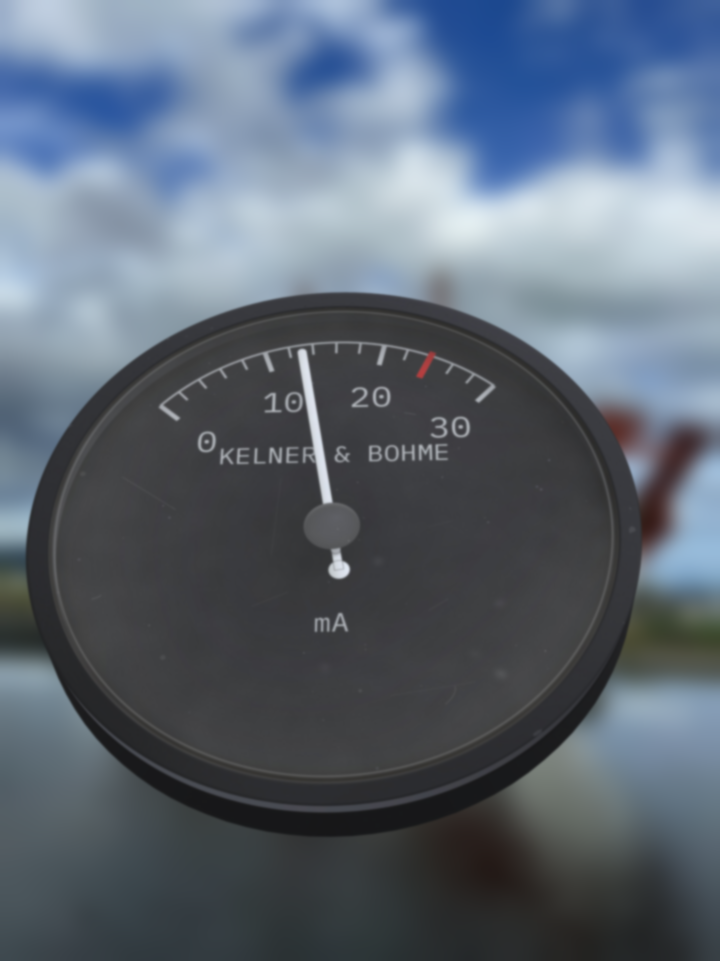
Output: **13** mA
